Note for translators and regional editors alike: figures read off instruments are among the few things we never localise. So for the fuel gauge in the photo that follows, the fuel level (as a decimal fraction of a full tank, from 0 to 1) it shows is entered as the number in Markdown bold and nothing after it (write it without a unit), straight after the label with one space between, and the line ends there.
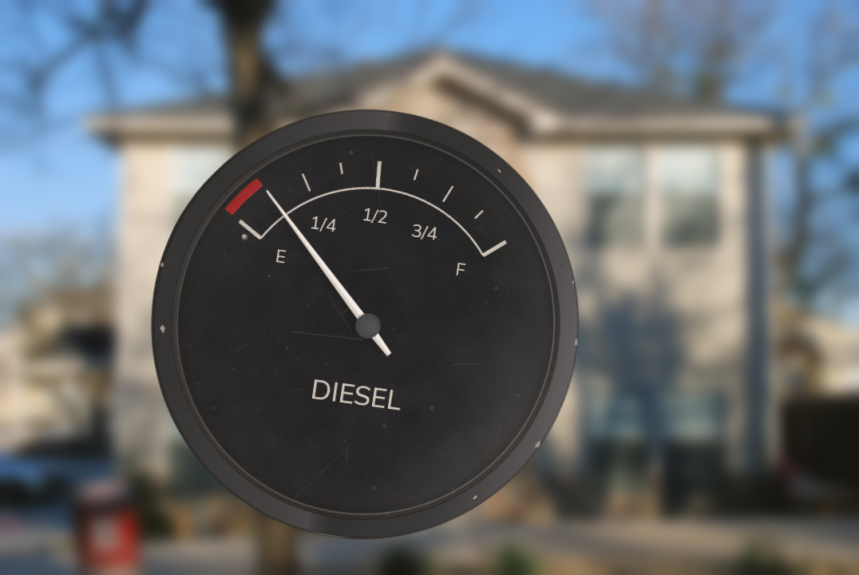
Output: **0.125**
